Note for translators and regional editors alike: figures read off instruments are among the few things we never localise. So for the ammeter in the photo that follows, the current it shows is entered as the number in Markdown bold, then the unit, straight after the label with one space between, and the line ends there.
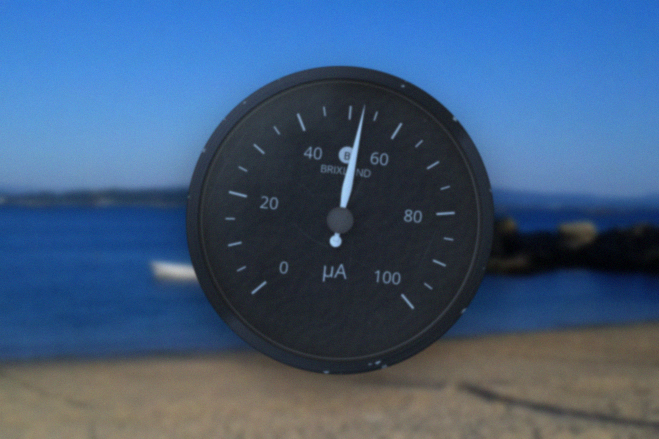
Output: **52.5** µA
